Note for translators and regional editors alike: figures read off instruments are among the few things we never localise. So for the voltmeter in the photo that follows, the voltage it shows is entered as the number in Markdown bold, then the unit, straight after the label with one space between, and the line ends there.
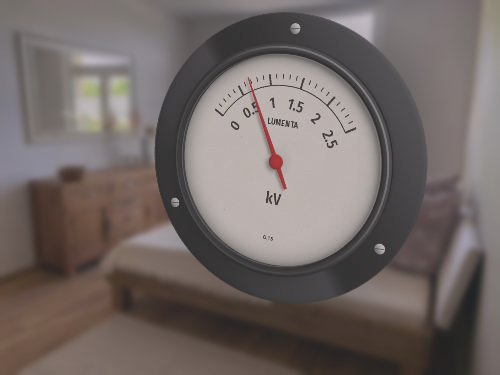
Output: **0.7** kV
